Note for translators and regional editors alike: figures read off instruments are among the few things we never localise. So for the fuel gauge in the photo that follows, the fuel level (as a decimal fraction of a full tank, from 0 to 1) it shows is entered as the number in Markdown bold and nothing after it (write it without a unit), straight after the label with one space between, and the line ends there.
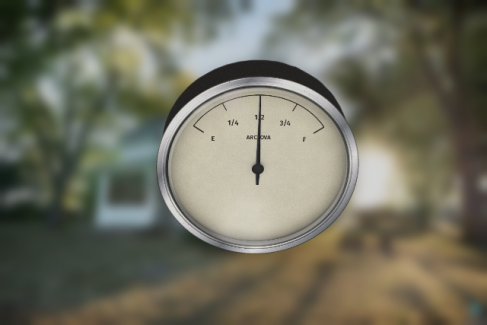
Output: **0.5**
